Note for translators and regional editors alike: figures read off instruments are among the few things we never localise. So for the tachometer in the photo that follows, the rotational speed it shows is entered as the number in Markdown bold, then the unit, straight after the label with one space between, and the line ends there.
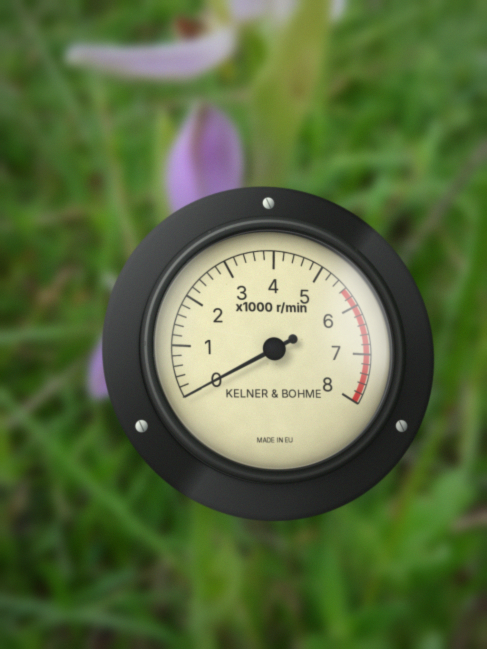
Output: **0** rpm
